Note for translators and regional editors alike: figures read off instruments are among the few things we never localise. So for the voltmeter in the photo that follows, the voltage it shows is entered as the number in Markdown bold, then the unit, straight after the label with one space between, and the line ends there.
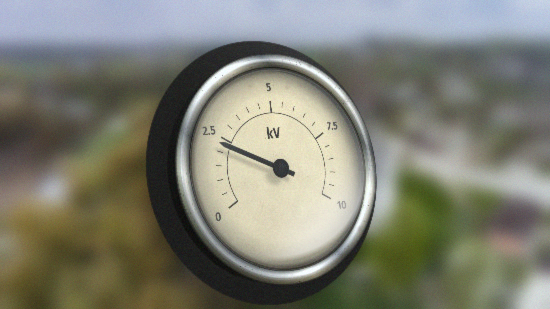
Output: **2.25** kV
